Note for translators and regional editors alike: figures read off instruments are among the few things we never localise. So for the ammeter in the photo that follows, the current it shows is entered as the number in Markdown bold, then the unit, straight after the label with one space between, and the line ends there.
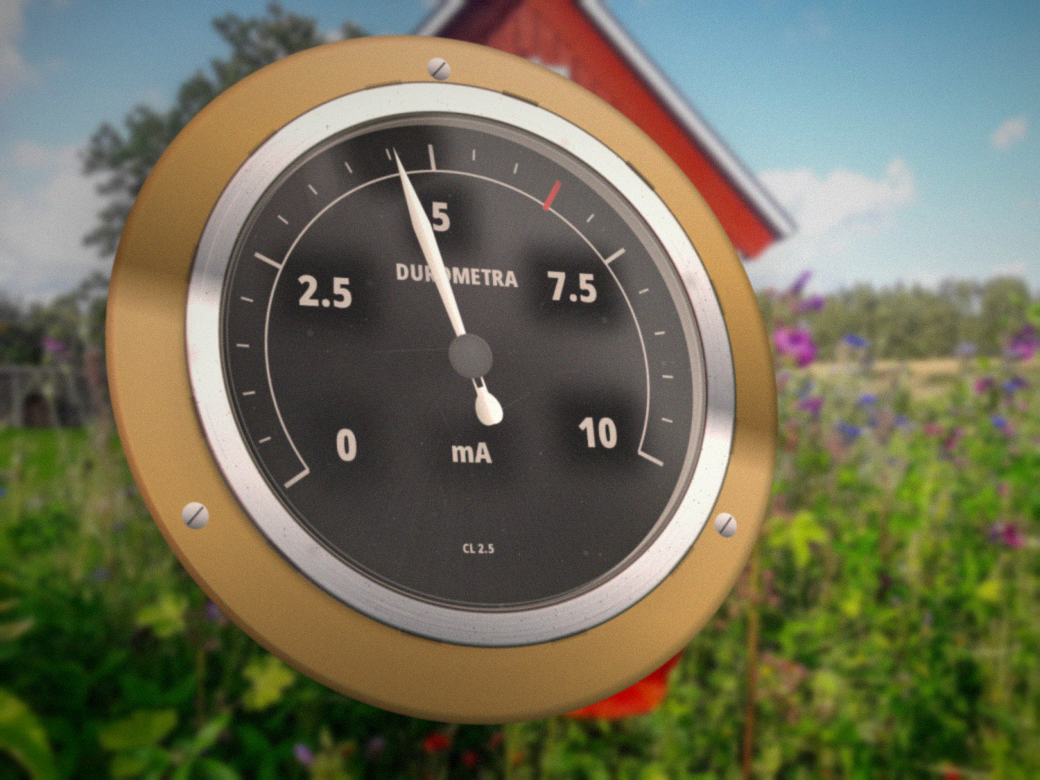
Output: **4.5** mA
